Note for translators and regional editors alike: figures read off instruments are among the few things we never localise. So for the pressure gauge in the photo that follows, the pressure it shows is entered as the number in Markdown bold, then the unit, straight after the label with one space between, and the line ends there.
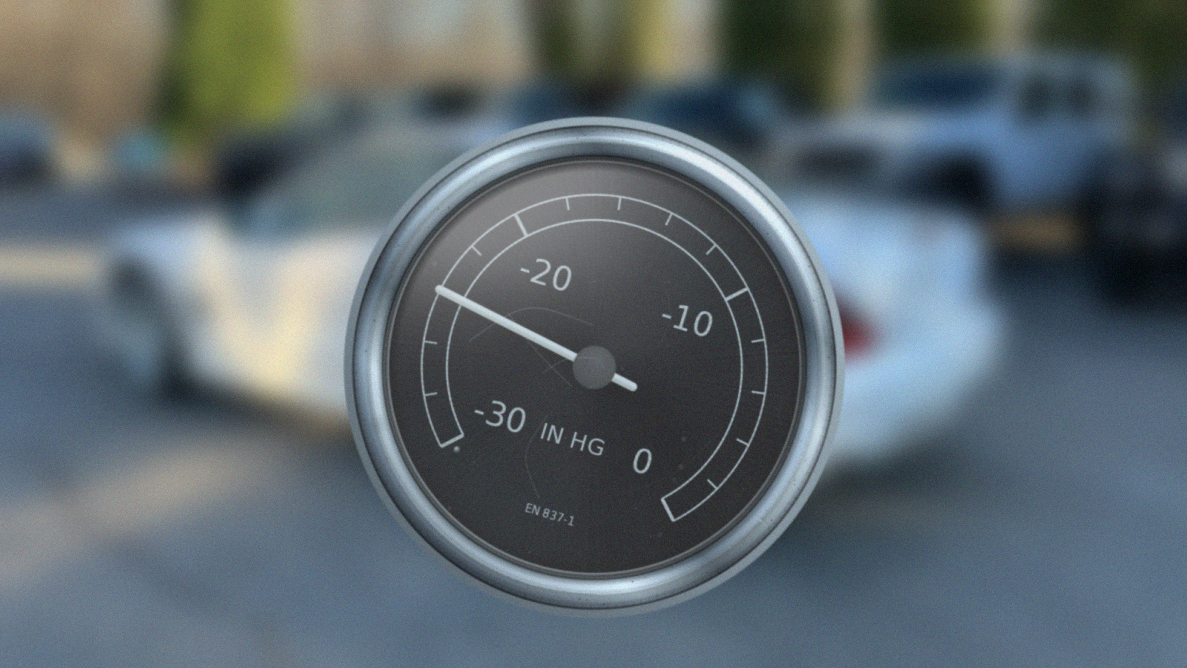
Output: **-24** inHg
